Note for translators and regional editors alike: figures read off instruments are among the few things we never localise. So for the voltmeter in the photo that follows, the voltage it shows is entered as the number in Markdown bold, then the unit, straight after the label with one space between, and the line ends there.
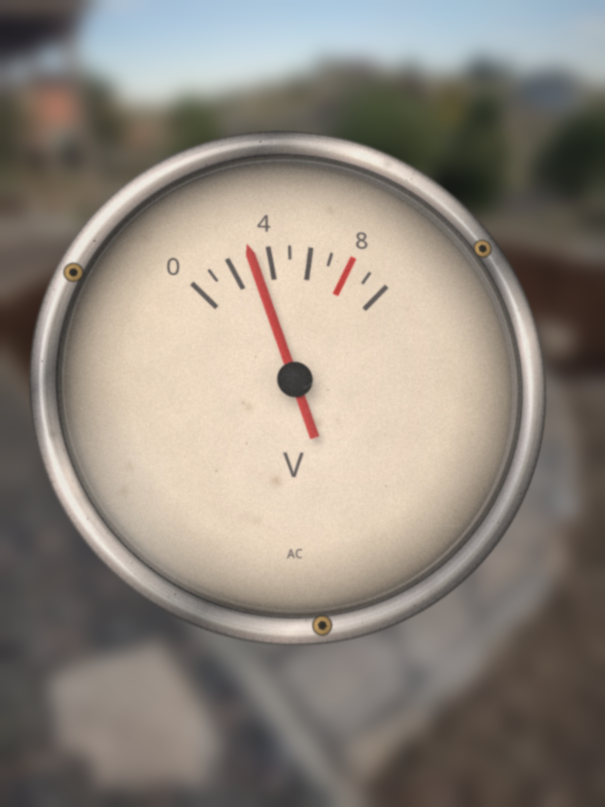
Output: **3** V
